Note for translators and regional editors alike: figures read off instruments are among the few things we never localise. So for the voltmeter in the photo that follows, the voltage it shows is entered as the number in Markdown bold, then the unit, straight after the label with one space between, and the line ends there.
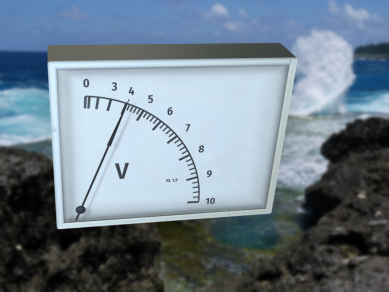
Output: **4** V
